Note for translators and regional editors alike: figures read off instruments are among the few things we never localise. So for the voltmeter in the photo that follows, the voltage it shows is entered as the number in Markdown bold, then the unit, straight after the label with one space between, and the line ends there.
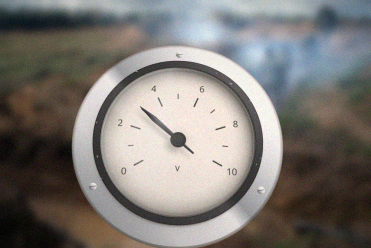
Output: **3** V
